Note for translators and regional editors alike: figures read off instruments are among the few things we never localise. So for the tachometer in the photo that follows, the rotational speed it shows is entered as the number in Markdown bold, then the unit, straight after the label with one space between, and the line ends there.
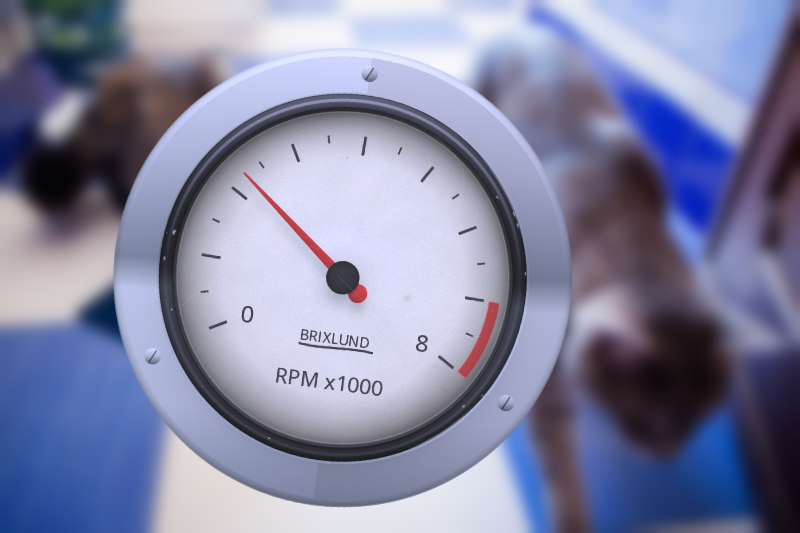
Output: **2250** rpm
